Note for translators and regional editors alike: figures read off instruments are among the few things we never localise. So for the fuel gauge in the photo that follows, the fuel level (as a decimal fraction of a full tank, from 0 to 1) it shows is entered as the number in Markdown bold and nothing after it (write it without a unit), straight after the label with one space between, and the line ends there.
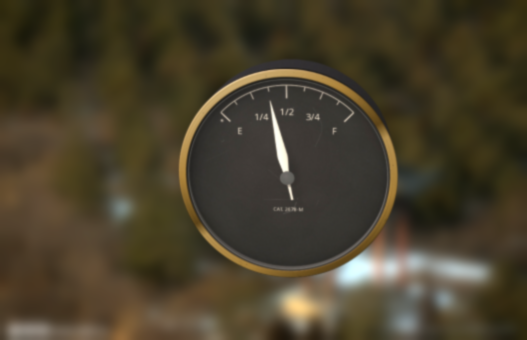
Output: **0.375**
